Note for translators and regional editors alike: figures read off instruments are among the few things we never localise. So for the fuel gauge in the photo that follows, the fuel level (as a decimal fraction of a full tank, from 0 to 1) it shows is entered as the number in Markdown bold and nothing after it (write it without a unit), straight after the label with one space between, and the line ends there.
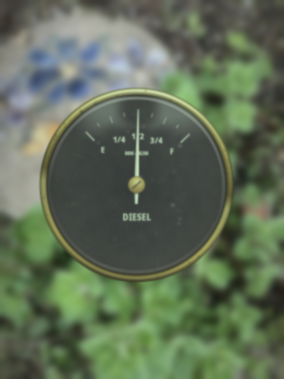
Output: **0.5**
